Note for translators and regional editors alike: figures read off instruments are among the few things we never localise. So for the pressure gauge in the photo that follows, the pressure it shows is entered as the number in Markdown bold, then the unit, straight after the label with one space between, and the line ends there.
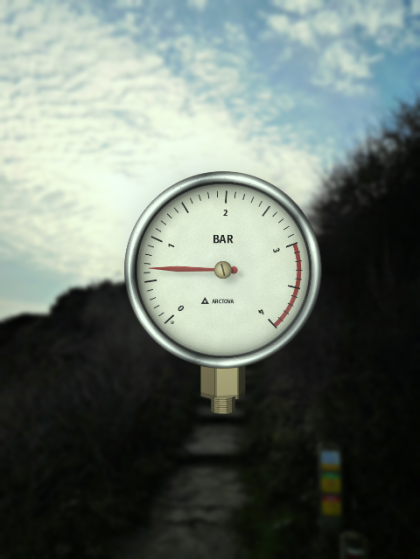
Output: **0.65** bar
